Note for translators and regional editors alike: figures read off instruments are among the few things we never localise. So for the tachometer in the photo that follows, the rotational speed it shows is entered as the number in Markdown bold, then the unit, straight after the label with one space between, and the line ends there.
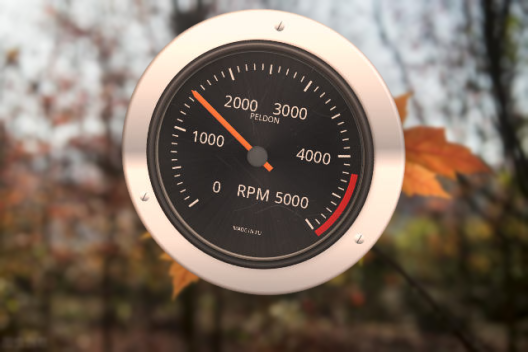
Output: **1500** rpm
